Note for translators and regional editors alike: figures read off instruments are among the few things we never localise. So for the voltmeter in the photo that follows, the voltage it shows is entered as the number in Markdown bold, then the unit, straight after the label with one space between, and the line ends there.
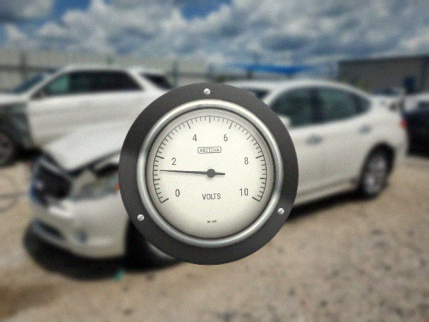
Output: **1.4** V
